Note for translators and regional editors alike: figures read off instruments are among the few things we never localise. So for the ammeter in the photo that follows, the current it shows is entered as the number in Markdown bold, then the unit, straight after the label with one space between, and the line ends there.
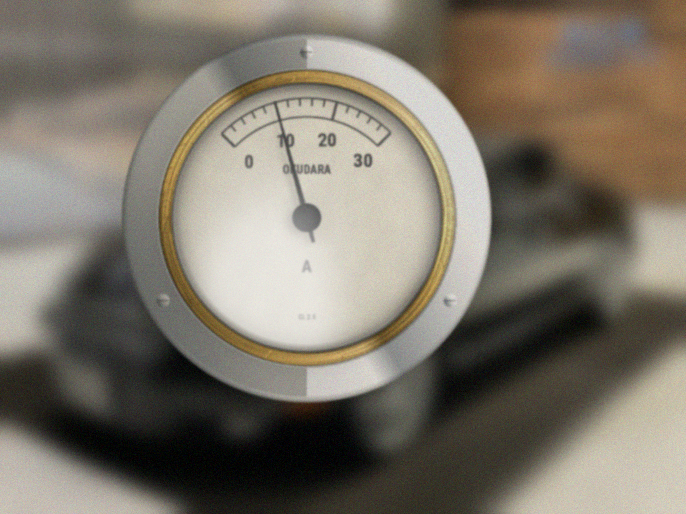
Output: **10** A
